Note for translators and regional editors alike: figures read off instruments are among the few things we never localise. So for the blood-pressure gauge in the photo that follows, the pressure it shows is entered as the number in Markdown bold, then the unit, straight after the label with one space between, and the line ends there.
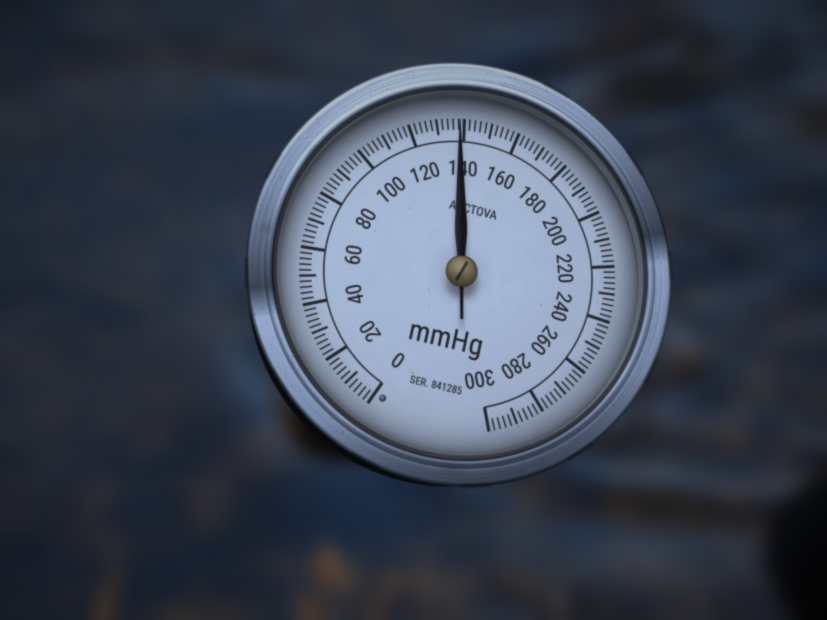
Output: **138** mmHg
